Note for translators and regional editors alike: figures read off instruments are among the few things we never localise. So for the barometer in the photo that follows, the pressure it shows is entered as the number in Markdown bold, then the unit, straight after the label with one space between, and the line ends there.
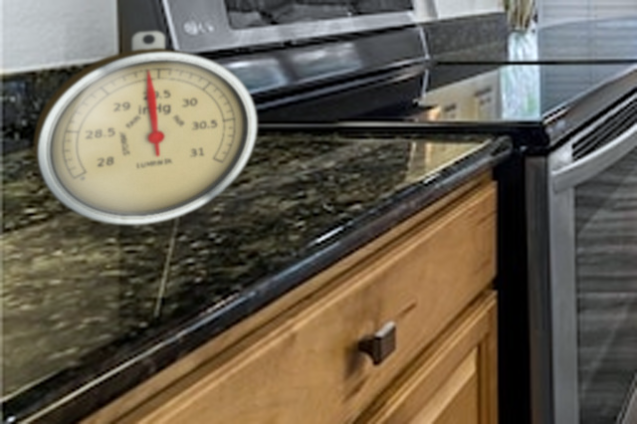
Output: **29.4** inHg
